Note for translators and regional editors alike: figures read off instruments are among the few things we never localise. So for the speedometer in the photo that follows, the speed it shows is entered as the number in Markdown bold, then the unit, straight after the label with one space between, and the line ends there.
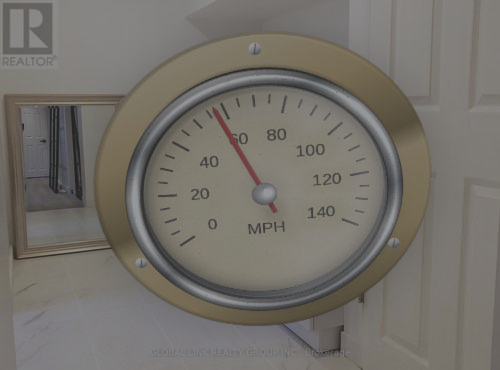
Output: **57.5** mph
